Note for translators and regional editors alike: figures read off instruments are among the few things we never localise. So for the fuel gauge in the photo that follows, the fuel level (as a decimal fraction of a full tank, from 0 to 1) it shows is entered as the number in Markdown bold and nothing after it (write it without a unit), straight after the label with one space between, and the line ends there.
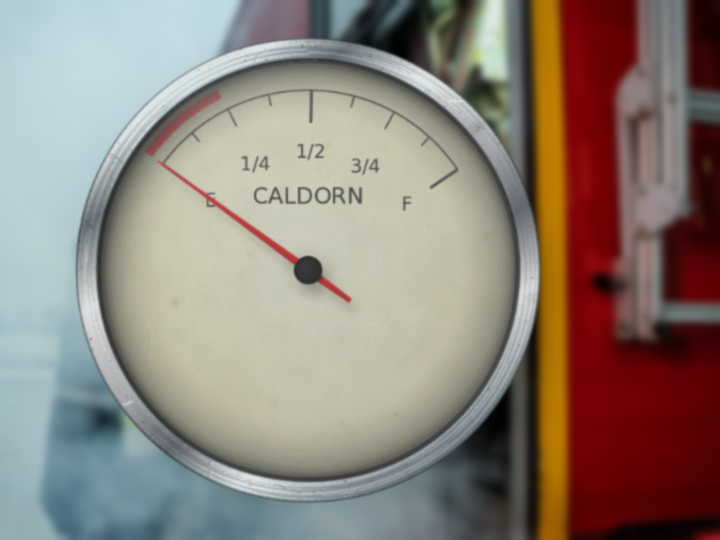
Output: **0**
